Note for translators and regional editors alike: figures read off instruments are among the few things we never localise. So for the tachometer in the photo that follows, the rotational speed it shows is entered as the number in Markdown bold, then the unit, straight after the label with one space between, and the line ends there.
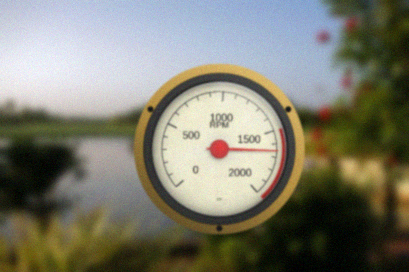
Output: **1650** rpm
